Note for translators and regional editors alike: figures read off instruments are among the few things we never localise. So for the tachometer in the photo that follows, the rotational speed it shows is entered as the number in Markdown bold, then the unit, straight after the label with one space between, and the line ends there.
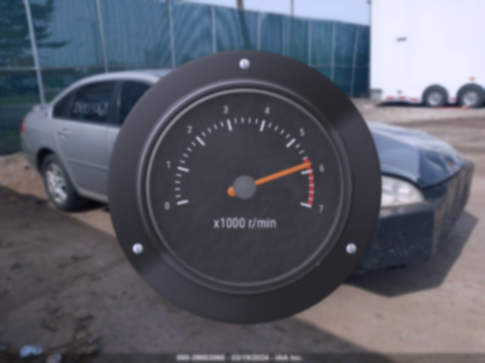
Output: **5800** rpm
